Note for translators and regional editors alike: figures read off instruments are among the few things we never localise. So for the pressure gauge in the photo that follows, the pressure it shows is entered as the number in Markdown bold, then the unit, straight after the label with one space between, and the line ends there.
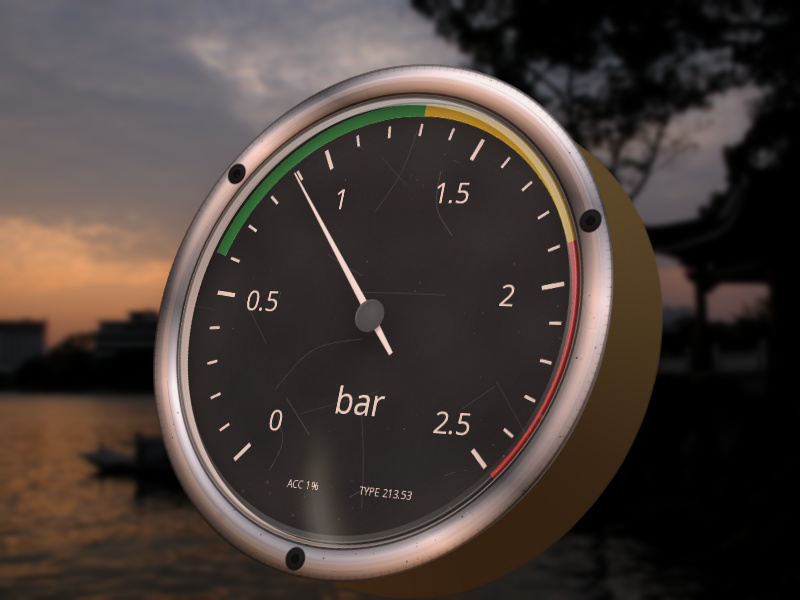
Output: **0.9** bar
